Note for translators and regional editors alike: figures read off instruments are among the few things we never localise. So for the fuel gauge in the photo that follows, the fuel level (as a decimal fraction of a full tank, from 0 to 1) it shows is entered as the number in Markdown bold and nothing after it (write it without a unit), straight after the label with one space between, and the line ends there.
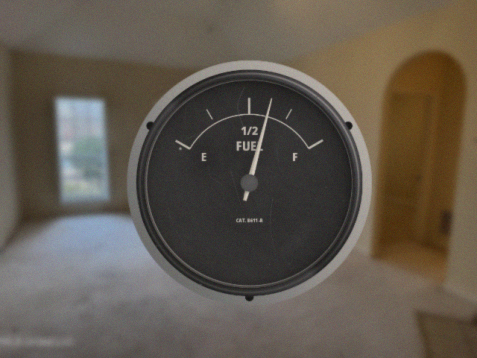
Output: **0.625**
